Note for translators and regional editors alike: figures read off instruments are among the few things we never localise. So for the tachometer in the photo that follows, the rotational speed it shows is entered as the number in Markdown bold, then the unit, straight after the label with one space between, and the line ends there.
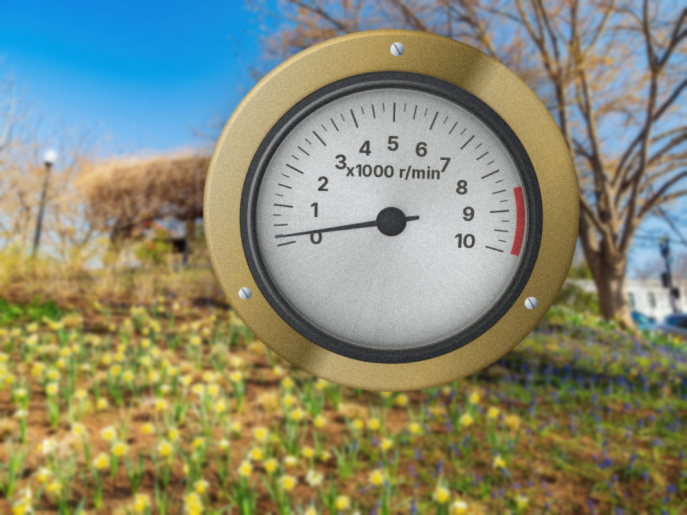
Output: **250** rpm
